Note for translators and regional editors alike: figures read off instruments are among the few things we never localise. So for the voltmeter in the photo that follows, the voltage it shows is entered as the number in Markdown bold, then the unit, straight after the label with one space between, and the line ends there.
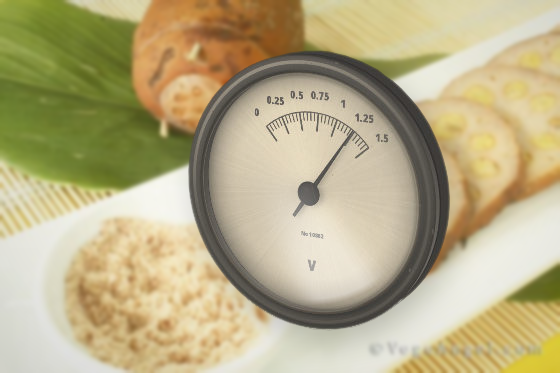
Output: **1.25** V
